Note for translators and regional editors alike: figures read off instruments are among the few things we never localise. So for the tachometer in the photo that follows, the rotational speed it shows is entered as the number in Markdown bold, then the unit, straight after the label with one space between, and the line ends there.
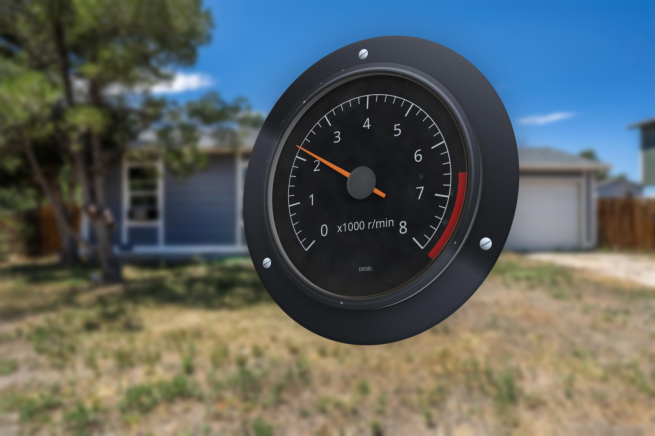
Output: **2200** rpm
